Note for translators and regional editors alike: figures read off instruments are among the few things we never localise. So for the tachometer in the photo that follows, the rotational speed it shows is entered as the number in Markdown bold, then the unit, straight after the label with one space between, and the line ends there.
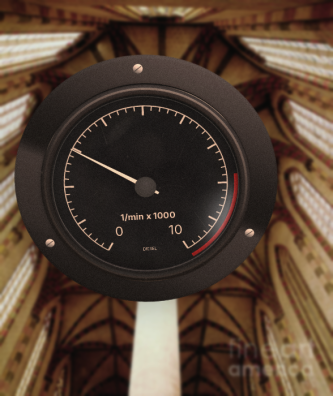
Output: **3000** rpm
